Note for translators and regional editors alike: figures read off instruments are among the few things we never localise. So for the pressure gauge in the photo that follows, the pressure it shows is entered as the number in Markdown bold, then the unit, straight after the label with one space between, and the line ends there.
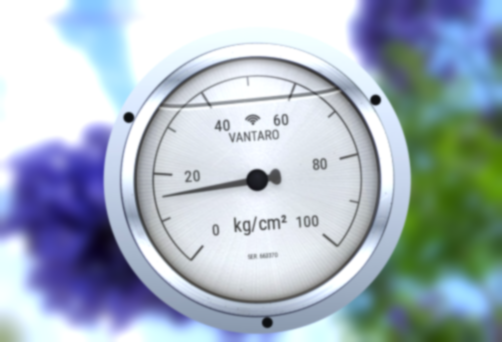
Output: **15** kg/cm²
